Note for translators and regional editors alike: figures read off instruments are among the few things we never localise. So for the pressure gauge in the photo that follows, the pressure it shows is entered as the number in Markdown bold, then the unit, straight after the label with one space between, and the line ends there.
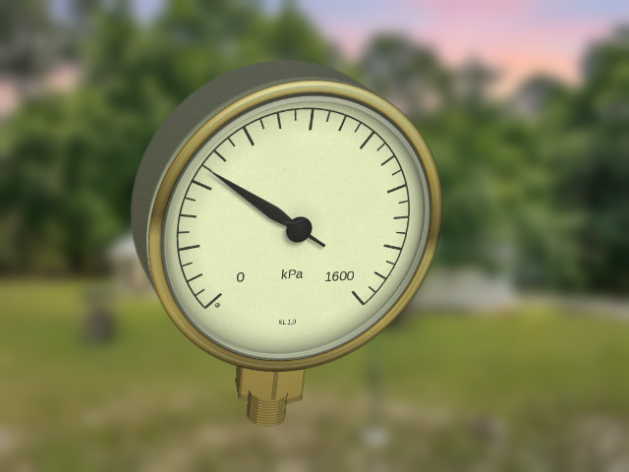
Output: **450** kPa
